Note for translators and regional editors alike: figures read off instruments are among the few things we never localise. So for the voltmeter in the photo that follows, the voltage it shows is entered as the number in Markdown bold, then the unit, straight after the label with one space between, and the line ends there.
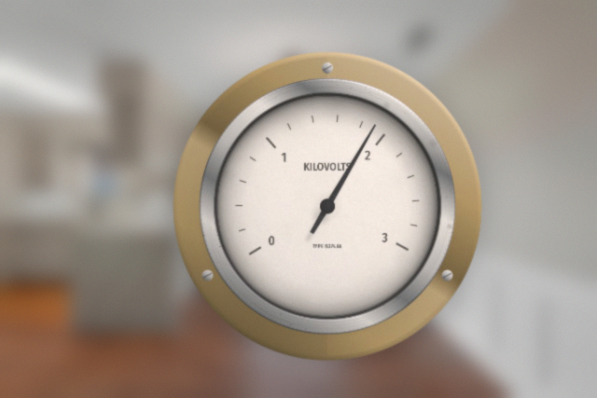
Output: **1.9** kV
